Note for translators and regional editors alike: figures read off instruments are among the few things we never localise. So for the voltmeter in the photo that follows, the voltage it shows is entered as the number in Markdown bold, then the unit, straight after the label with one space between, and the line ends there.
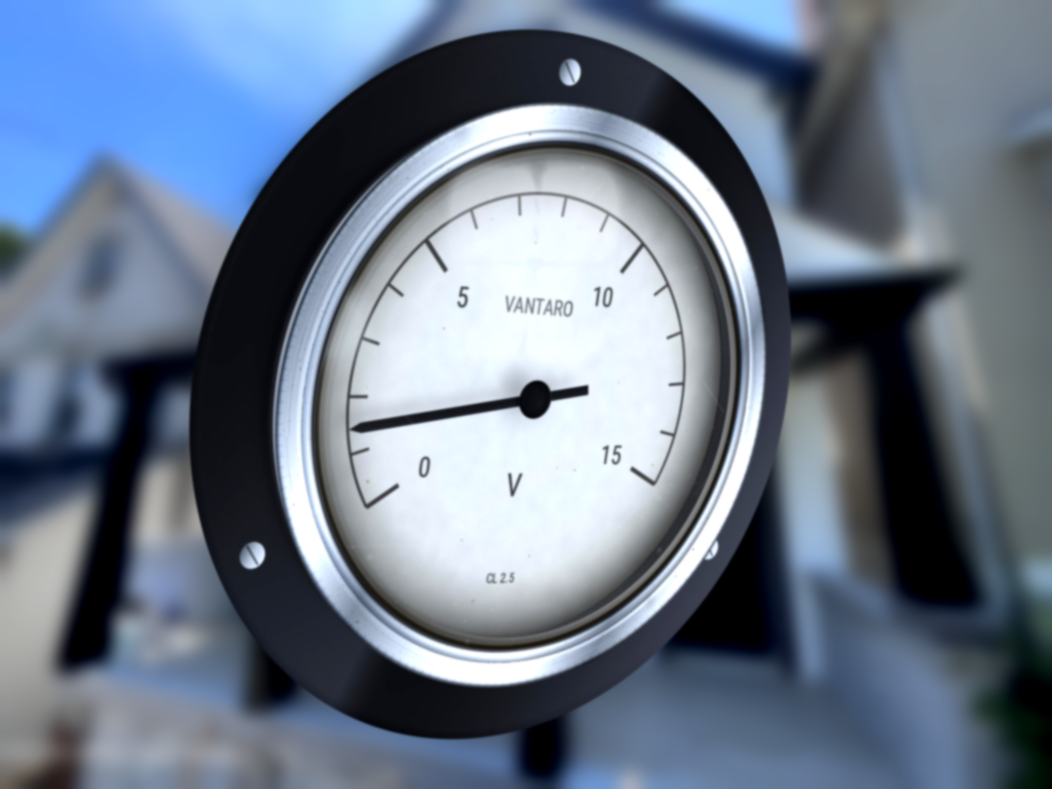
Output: **1.5** V
